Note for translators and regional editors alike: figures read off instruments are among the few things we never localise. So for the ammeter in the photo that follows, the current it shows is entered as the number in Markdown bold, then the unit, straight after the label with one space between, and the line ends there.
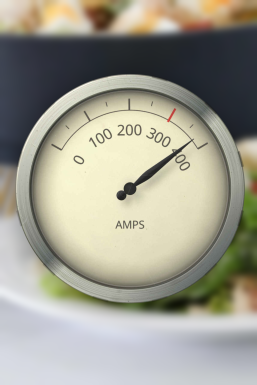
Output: **375** A
